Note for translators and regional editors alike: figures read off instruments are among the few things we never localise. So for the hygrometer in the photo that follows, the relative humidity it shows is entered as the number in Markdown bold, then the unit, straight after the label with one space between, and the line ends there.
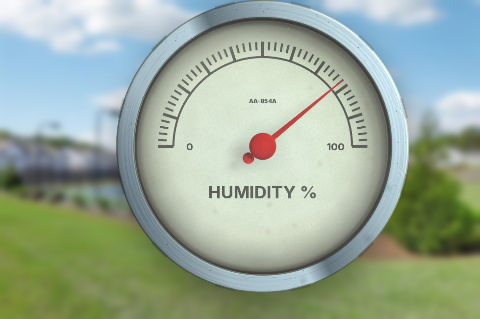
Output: **78** %
